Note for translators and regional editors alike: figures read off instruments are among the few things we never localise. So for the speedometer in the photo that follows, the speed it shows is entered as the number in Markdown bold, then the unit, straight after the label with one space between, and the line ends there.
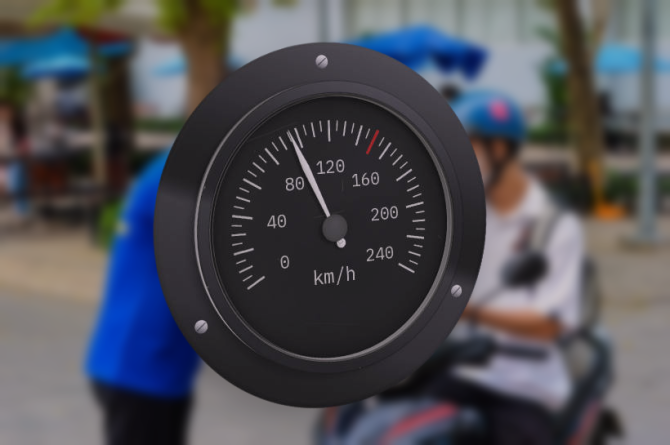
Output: **95** km/h
